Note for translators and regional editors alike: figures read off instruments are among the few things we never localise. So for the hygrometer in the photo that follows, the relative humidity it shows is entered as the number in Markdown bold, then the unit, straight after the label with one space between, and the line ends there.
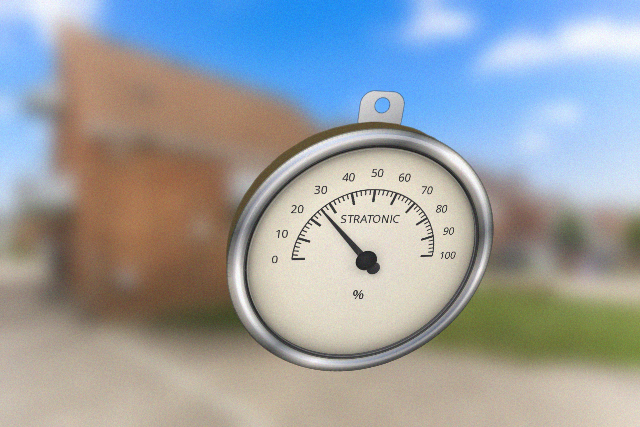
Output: **26** %
